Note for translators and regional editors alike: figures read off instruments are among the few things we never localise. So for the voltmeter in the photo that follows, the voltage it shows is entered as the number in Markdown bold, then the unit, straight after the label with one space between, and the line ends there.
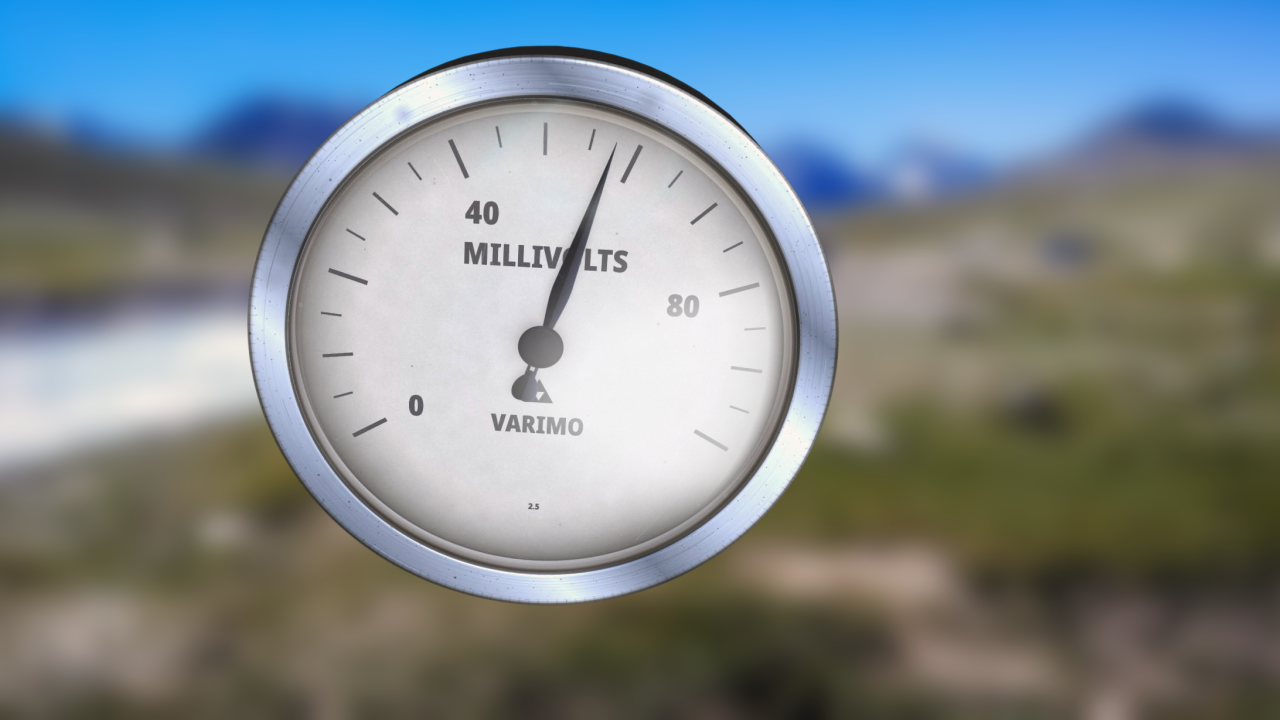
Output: **57.5** mV
